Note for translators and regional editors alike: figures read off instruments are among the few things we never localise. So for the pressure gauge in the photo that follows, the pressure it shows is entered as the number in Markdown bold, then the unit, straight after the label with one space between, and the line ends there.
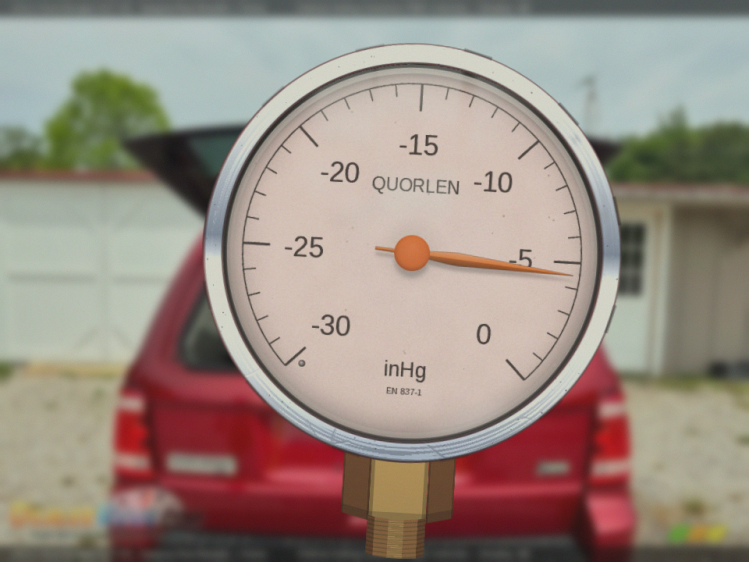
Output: **-4.5** inHg
